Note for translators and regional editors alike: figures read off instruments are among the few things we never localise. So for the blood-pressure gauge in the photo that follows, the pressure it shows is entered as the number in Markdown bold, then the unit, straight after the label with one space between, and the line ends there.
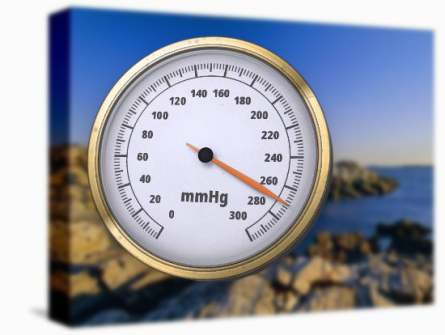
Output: **270** mmHg
